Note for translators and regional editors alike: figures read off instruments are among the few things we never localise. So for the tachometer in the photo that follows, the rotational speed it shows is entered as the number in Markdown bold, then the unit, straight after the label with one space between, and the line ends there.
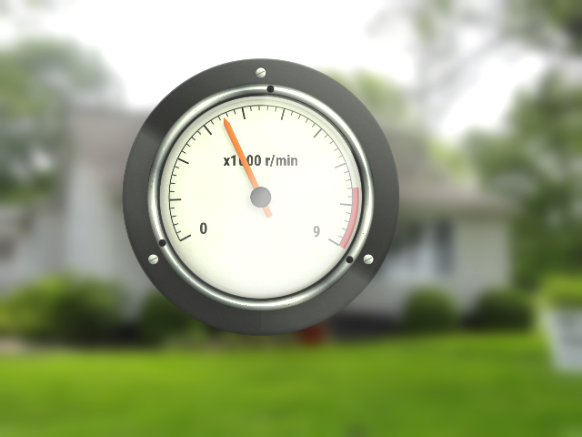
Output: **3500** rpm
